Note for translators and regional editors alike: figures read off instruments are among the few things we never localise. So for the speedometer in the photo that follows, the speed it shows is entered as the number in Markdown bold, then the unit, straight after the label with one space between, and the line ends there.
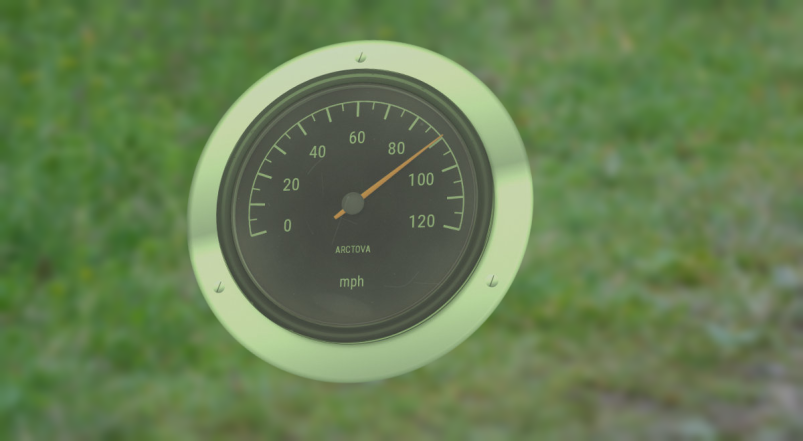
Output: **90** mph
